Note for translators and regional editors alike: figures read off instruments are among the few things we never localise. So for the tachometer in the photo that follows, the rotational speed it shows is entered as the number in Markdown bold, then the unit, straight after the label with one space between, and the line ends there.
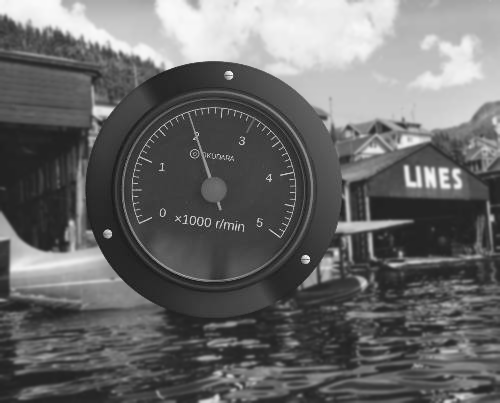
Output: **2000** rpm
